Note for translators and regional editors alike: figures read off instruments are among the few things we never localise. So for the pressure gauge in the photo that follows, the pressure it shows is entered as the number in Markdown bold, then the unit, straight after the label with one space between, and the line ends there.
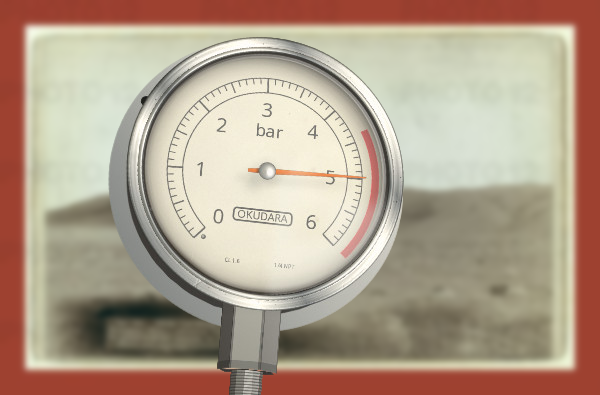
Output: **5** bar
